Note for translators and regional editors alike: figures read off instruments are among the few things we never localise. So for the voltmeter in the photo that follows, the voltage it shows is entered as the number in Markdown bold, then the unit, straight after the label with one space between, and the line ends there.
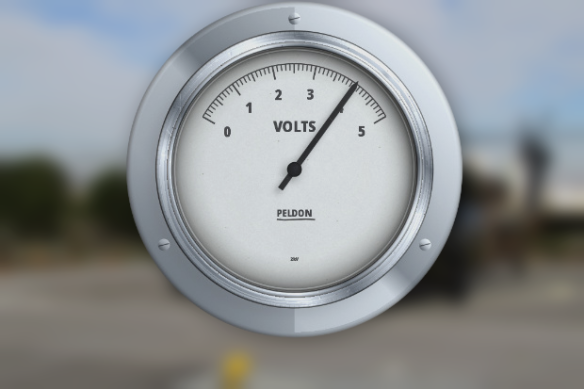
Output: **4** V
